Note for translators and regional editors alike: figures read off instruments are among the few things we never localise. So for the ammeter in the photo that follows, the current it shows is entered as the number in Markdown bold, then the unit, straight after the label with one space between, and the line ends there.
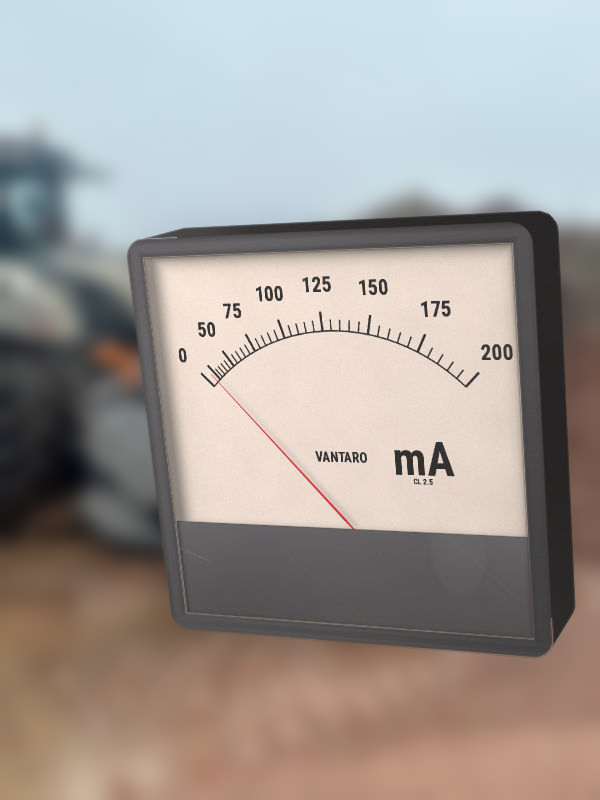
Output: **25** mA
